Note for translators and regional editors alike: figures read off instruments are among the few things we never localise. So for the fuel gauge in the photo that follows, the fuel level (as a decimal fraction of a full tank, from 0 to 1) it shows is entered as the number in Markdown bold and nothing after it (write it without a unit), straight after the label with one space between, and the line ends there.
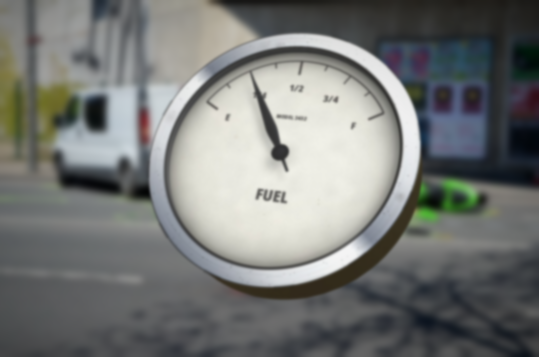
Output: **0.25**
